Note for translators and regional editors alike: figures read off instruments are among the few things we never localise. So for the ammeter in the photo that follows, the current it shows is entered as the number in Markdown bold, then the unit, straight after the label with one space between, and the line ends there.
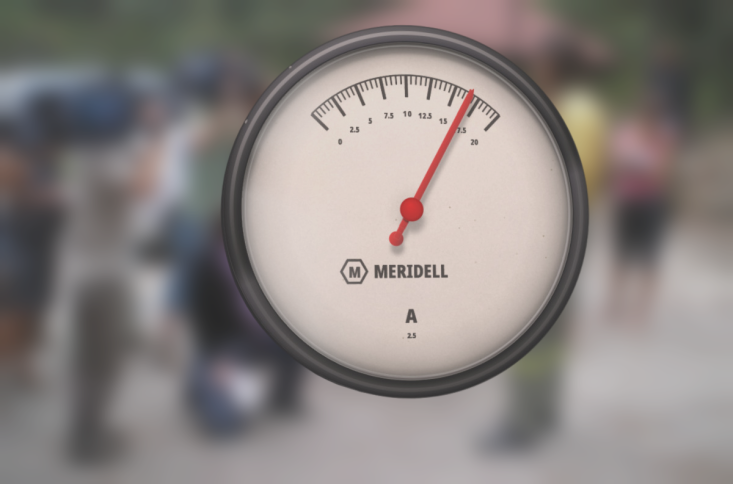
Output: **16.5** A
